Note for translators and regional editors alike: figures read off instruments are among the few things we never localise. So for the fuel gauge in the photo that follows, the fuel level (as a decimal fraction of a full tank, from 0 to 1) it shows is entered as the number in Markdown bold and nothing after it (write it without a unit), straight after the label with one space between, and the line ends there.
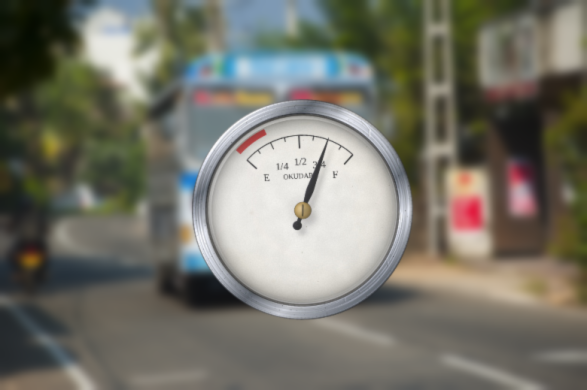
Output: **0.75**
